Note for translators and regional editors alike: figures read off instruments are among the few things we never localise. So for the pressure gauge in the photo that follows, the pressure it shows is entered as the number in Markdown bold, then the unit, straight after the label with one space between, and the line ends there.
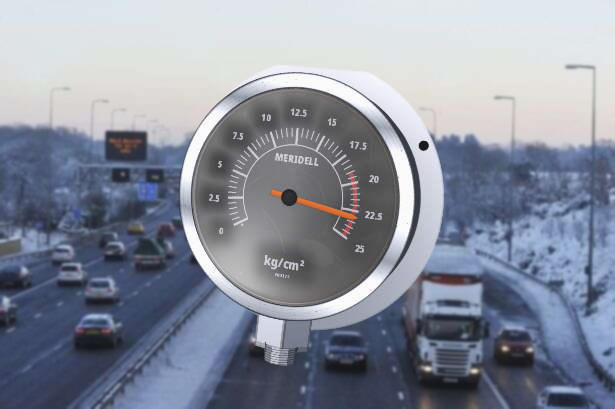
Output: **23** kg/cm²
